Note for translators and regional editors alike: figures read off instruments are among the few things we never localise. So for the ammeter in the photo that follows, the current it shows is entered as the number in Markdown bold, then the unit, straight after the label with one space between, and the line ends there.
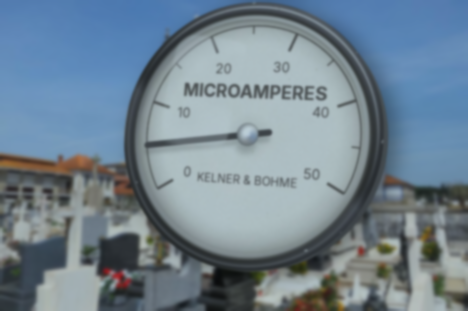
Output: **5** µA
